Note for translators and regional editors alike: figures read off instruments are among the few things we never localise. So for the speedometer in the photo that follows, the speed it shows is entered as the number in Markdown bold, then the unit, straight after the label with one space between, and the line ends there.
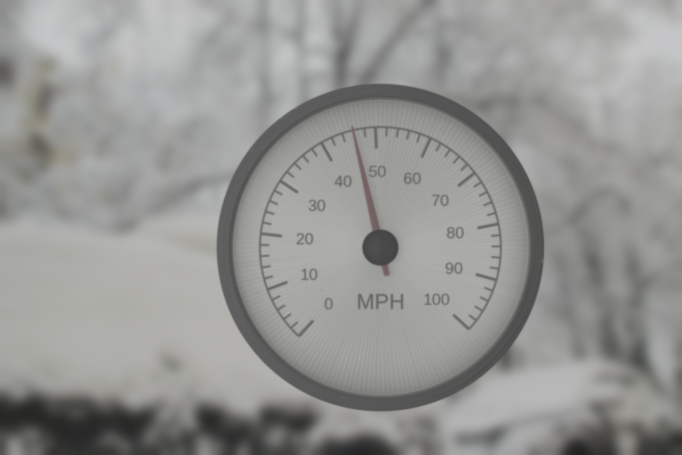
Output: **46** mph
